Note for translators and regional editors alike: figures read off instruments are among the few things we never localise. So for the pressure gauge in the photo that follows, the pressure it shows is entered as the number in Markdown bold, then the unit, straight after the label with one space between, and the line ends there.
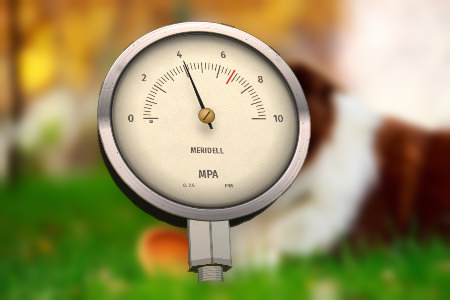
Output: **4** MPa
